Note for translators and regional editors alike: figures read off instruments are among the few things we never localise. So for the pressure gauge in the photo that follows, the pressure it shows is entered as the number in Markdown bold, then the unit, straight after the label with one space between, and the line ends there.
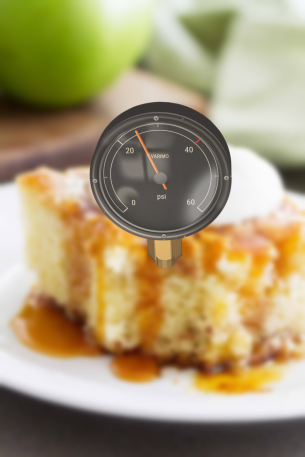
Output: **25** psi
